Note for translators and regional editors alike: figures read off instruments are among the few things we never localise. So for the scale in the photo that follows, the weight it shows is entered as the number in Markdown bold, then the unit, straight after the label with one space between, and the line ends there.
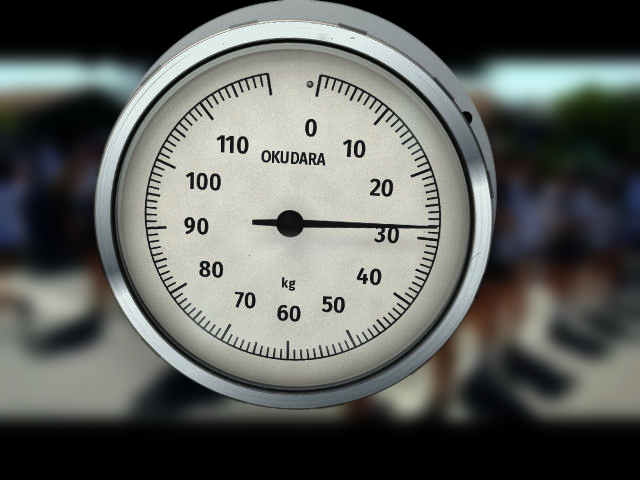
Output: **28** kg
